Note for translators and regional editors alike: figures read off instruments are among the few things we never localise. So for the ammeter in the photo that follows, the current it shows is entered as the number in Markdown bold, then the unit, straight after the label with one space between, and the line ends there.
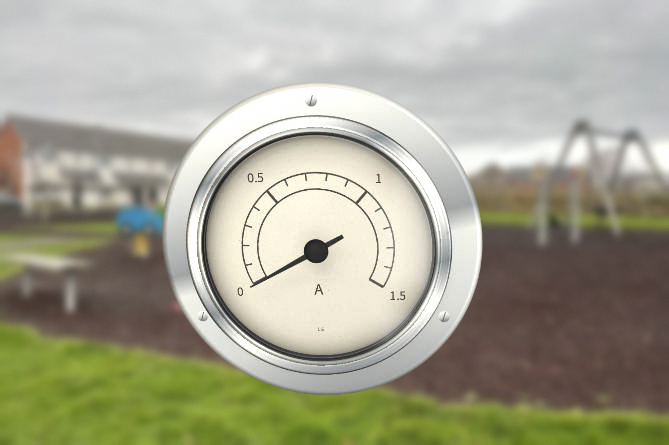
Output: **0** A
